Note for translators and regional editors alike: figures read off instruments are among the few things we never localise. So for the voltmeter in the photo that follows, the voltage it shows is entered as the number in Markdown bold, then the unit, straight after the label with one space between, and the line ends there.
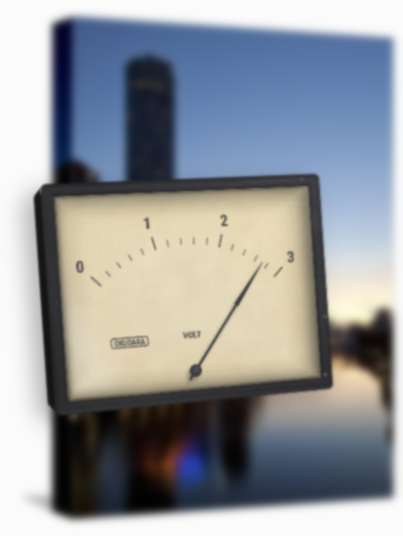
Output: **2.7** V
